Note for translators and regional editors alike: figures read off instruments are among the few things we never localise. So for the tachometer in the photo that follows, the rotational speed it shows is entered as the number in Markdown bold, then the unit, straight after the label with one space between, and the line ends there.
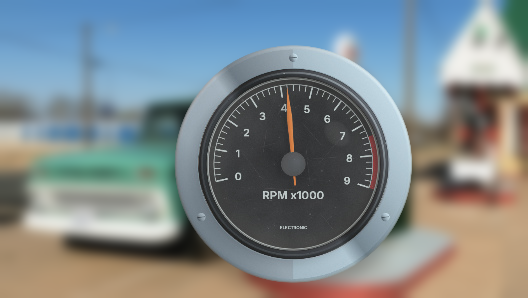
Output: **4200** rpm
